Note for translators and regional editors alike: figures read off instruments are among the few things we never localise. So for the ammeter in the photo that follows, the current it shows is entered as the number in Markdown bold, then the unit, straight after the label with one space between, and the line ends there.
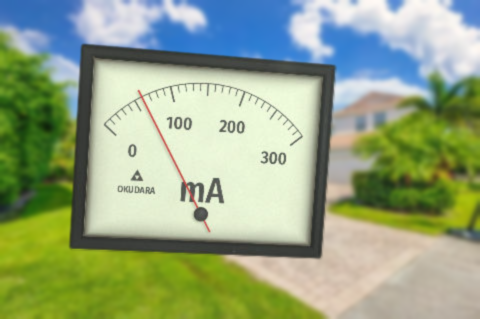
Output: **60** mA
